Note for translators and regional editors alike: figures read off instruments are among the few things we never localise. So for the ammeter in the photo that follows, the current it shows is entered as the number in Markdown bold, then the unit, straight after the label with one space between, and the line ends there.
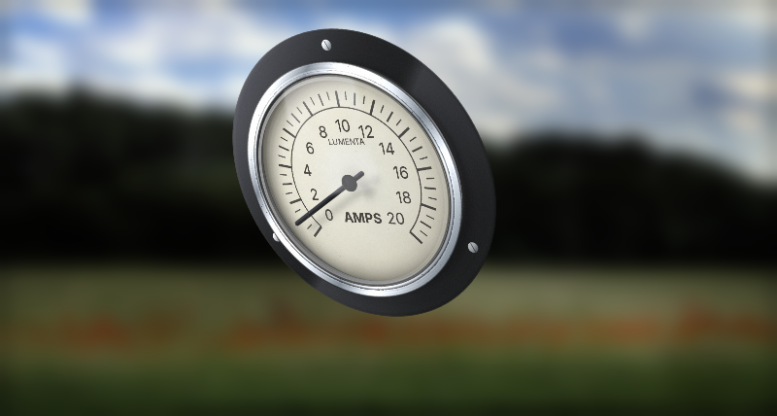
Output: **1** A
